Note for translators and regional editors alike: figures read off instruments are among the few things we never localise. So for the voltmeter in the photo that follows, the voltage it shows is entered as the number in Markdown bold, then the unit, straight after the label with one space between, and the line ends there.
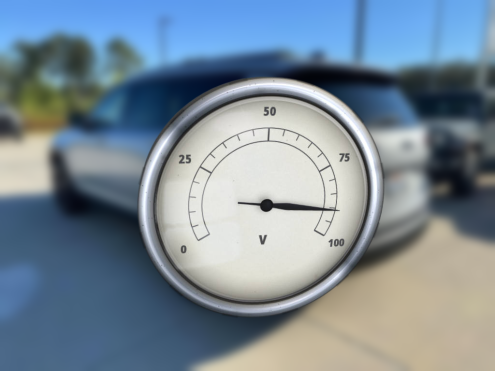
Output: **90** V
